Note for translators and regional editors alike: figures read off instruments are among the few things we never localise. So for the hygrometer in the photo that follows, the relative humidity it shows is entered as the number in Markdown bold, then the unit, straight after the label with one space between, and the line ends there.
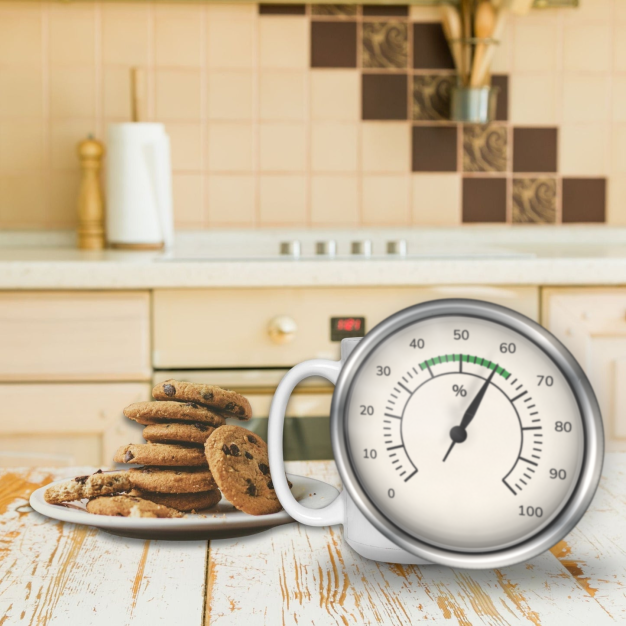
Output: **60** %
